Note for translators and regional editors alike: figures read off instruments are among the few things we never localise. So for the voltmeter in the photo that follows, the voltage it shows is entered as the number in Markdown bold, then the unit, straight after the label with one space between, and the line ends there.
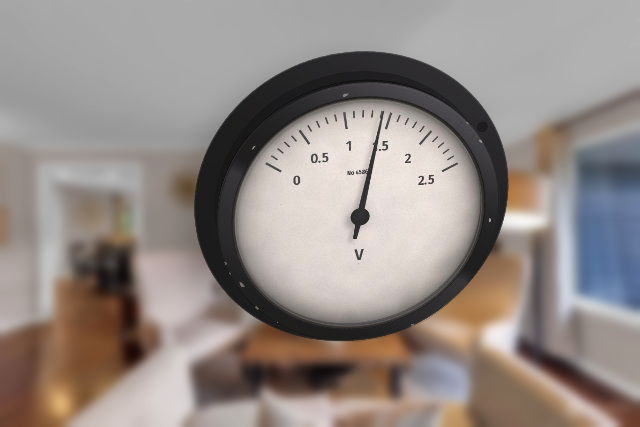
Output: **1.4** V
